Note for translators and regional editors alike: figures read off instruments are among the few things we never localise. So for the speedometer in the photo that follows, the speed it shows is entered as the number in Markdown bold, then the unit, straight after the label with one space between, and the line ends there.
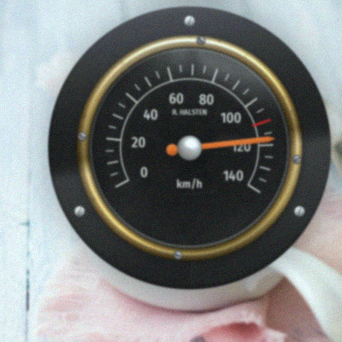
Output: **117.5** km/h
